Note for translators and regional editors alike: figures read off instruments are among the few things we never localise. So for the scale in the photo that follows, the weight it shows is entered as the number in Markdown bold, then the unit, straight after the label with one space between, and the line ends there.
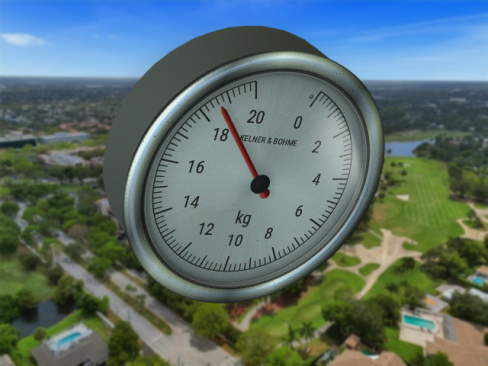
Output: **18.6** kg
